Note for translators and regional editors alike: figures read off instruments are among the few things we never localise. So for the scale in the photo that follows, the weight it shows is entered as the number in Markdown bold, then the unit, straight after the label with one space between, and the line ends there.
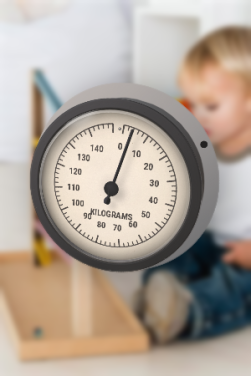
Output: **4** kg
